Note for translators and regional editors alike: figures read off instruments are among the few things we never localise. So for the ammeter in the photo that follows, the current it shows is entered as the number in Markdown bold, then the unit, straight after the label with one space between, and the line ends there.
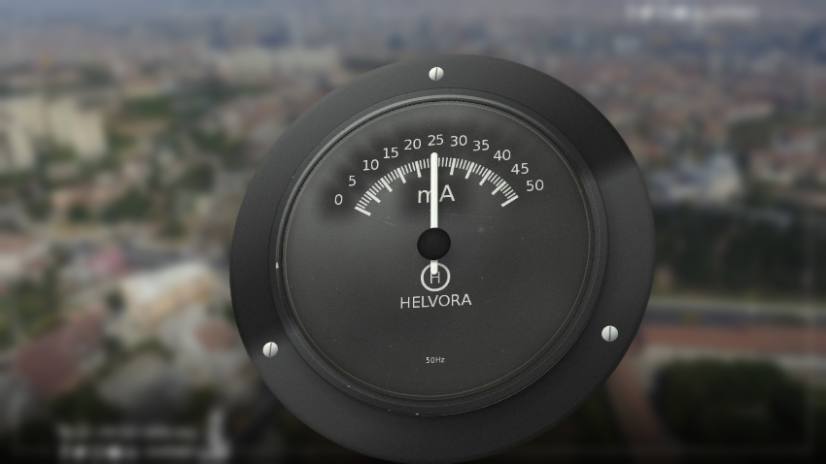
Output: **25** mA
